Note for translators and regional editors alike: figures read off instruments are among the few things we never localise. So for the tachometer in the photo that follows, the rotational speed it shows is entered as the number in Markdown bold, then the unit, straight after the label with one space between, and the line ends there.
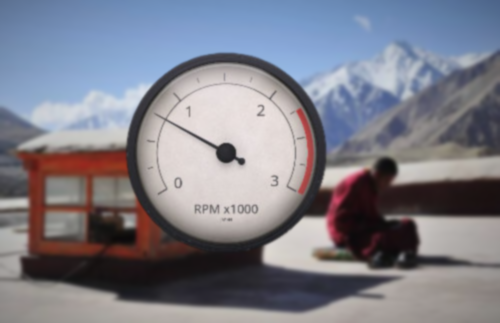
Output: **750** rpm
